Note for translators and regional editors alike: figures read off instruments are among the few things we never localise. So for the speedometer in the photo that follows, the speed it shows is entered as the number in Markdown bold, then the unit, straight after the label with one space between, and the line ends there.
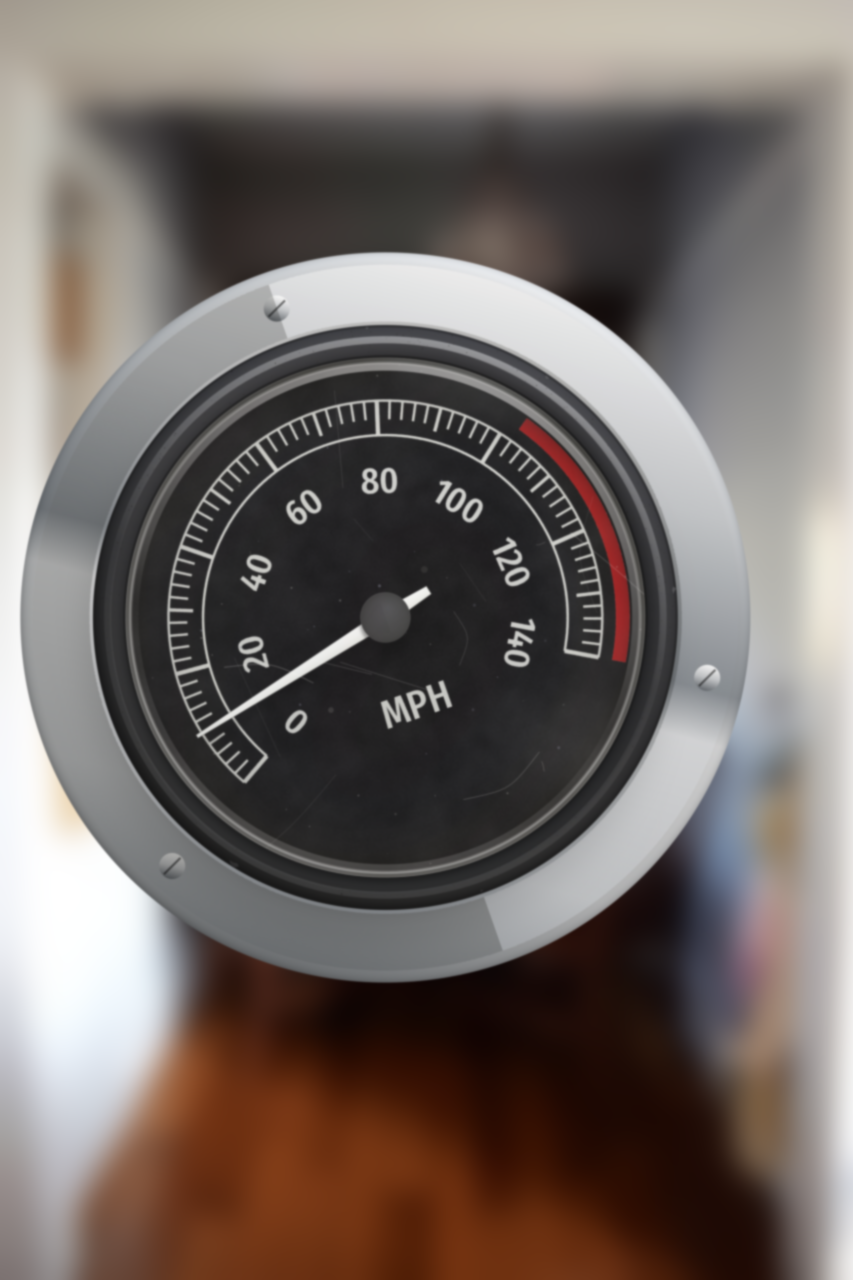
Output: **10** mph
